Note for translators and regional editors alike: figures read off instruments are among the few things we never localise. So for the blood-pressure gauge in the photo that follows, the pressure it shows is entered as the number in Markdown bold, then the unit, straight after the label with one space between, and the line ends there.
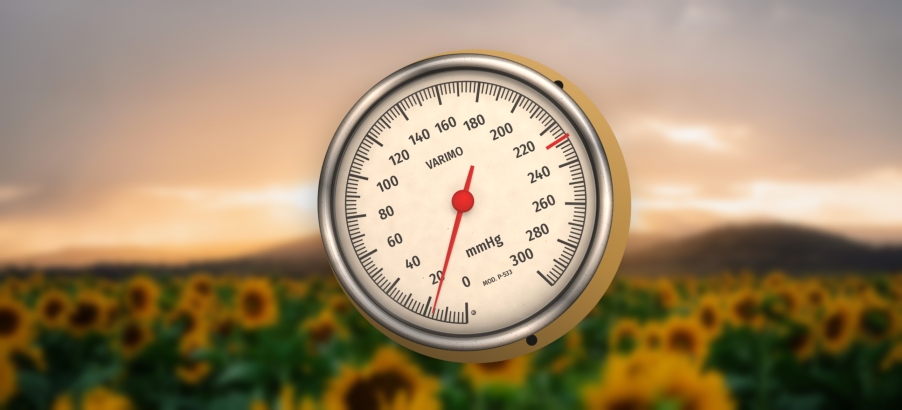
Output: **16** mmHg
